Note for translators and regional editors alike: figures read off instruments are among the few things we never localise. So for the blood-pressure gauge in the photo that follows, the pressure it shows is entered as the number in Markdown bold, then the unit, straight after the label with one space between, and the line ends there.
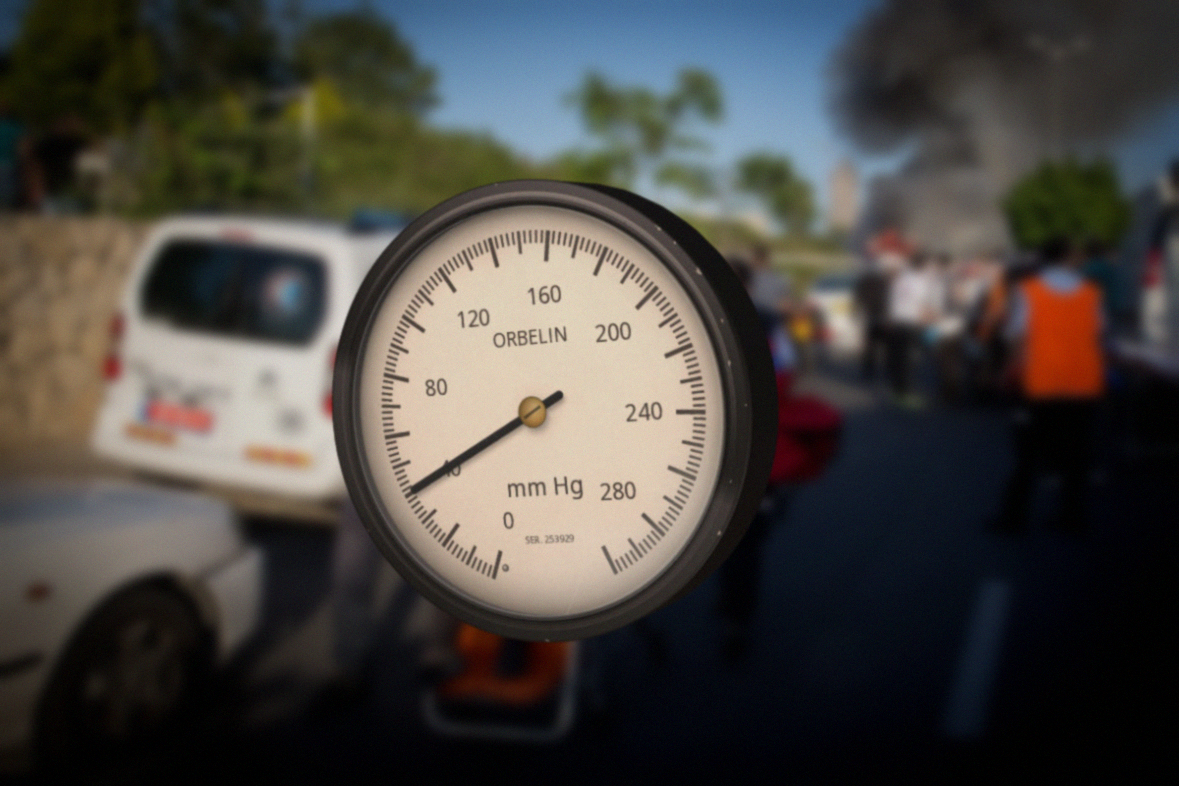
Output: **40** mmHg
